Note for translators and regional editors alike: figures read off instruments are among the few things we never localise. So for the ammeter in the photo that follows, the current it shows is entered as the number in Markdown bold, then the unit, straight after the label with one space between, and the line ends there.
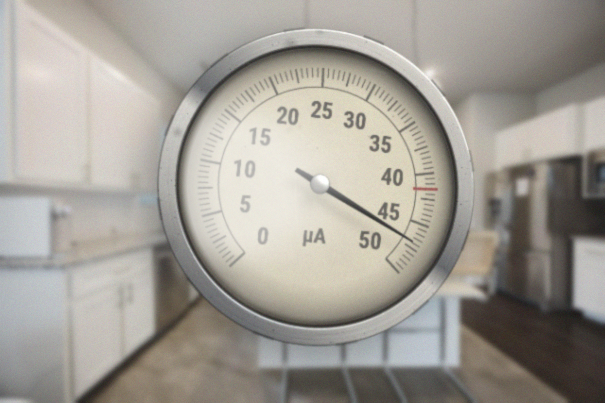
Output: **47** µA
